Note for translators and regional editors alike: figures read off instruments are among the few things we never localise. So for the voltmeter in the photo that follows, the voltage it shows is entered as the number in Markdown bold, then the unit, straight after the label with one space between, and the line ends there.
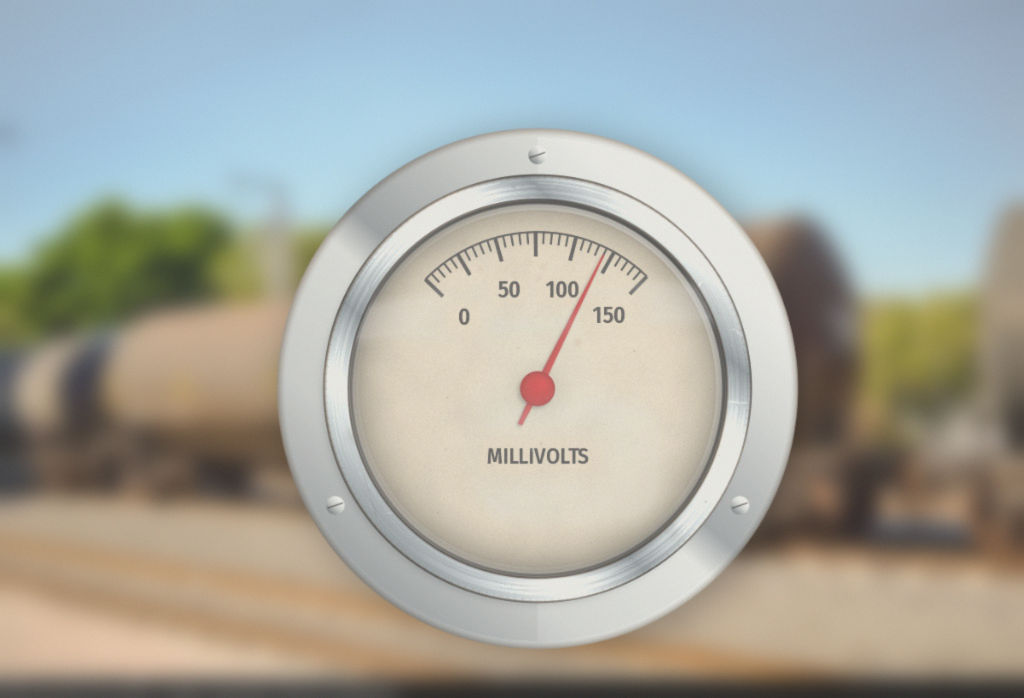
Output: **120** mV
